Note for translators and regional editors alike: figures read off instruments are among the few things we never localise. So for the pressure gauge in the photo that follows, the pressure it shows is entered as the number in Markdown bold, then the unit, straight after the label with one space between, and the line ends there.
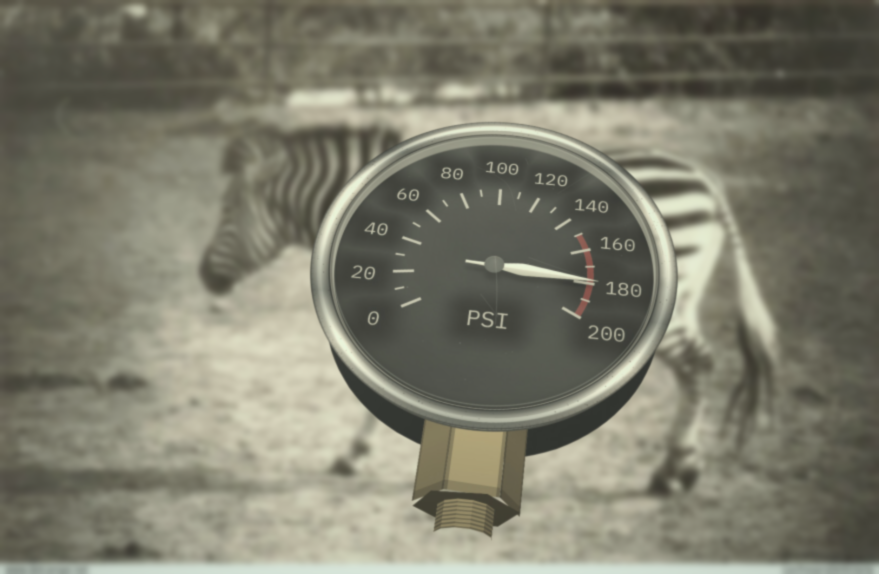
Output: **180** psi
